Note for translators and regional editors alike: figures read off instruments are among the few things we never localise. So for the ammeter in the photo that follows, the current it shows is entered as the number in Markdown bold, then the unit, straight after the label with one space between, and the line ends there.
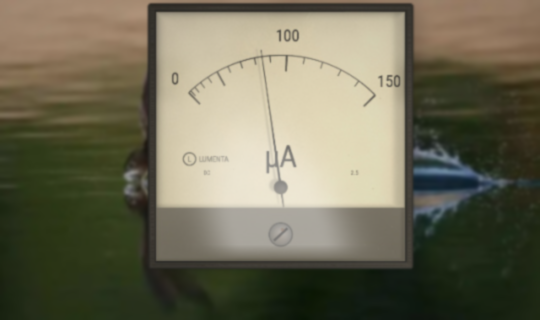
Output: **85** µA
